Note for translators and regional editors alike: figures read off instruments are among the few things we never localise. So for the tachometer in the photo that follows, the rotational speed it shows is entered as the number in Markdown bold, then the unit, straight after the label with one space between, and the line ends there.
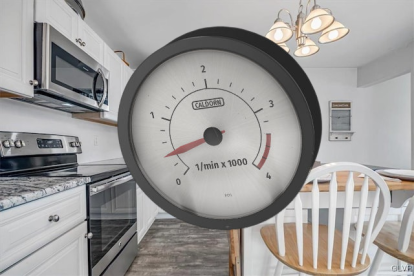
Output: **400** rpm
